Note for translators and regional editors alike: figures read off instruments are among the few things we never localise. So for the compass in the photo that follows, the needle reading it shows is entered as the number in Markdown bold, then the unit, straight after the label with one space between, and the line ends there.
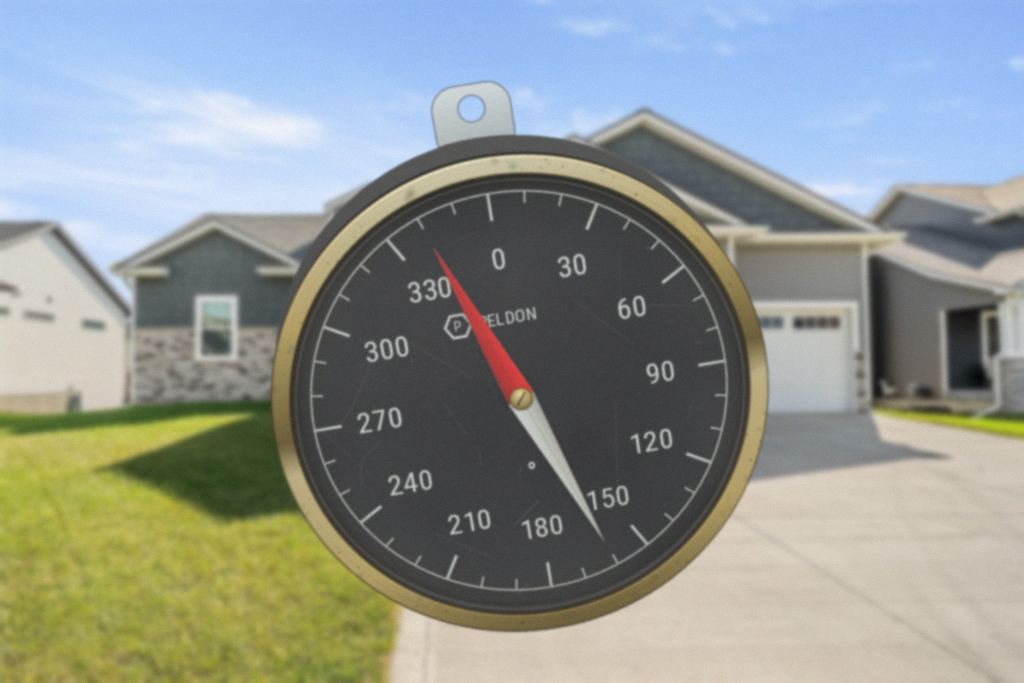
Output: **340** °
